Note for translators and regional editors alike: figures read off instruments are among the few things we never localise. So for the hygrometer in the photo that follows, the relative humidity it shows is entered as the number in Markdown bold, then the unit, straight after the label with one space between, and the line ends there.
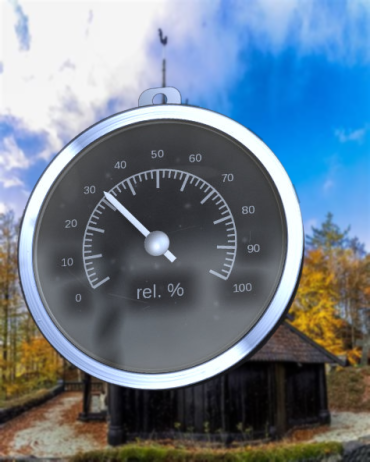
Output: **32** %
